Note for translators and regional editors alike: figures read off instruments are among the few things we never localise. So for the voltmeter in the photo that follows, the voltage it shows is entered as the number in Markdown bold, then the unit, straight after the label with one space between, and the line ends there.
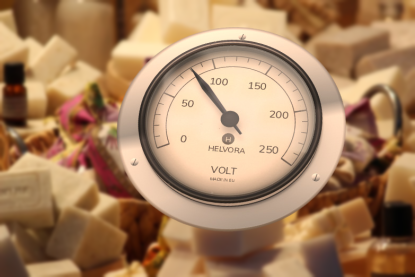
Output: **80** V
